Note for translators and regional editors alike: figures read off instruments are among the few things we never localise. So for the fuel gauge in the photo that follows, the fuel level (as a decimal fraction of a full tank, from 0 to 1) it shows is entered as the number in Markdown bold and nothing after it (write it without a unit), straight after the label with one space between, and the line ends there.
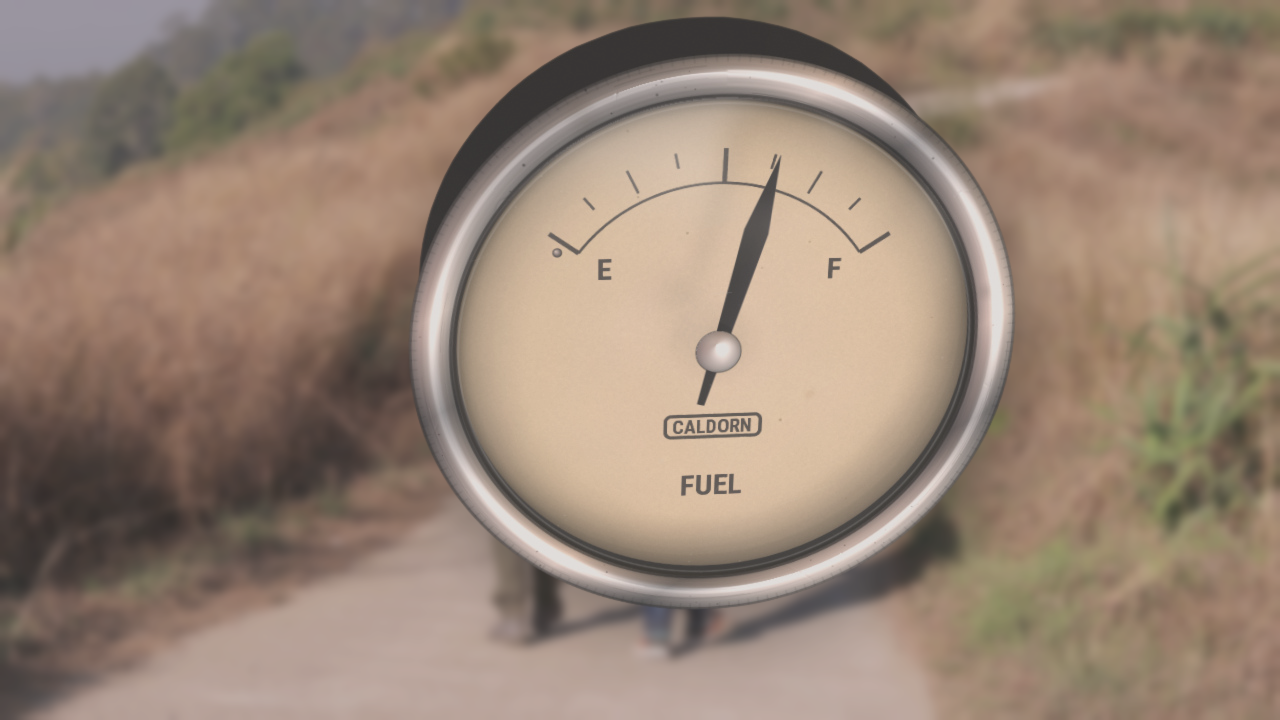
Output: **0.625**
